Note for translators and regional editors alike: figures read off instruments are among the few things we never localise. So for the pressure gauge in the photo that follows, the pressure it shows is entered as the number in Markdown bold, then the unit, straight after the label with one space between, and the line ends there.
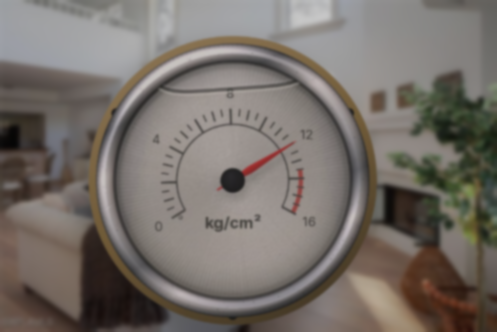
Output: **12** kg/cm²
